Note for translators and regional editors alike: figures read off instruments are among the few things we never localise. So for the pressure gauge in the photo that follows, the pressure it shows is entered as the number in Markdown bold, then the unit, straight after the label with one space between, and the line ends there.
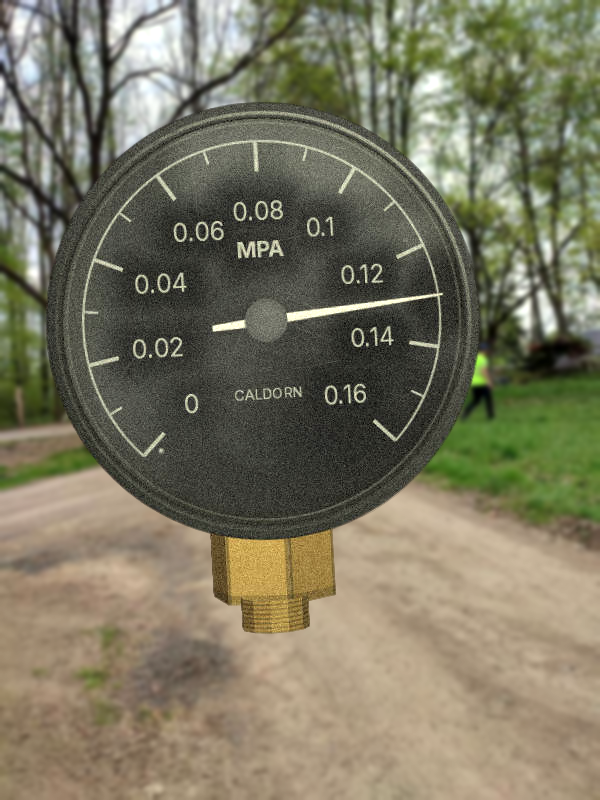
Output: **0.13** MPa
